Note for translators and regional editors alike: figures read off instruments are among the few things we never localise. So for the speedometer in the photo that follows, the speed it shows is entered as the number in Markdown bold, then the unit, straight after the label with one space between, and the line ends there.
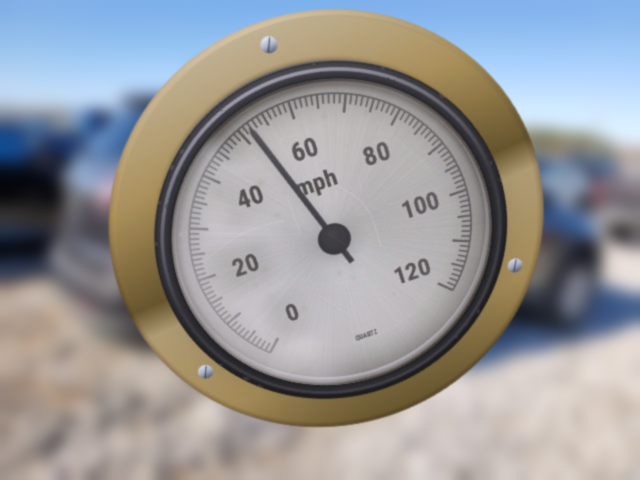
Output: **52** mph
